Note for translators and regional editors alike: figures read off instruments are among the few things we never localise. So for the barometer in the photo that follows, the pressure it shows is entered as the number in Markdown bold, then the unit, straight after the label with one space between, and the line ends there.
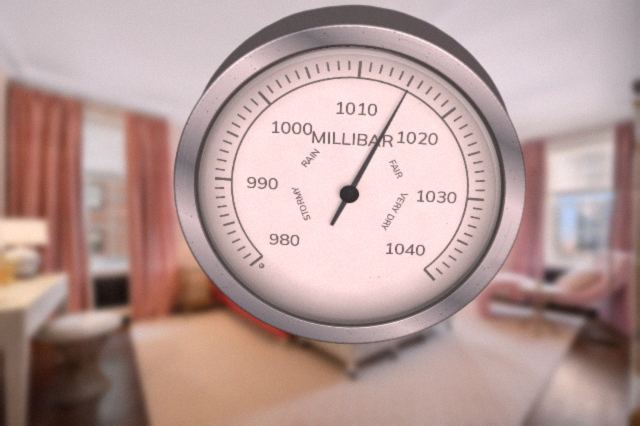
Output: **1015** mbar
